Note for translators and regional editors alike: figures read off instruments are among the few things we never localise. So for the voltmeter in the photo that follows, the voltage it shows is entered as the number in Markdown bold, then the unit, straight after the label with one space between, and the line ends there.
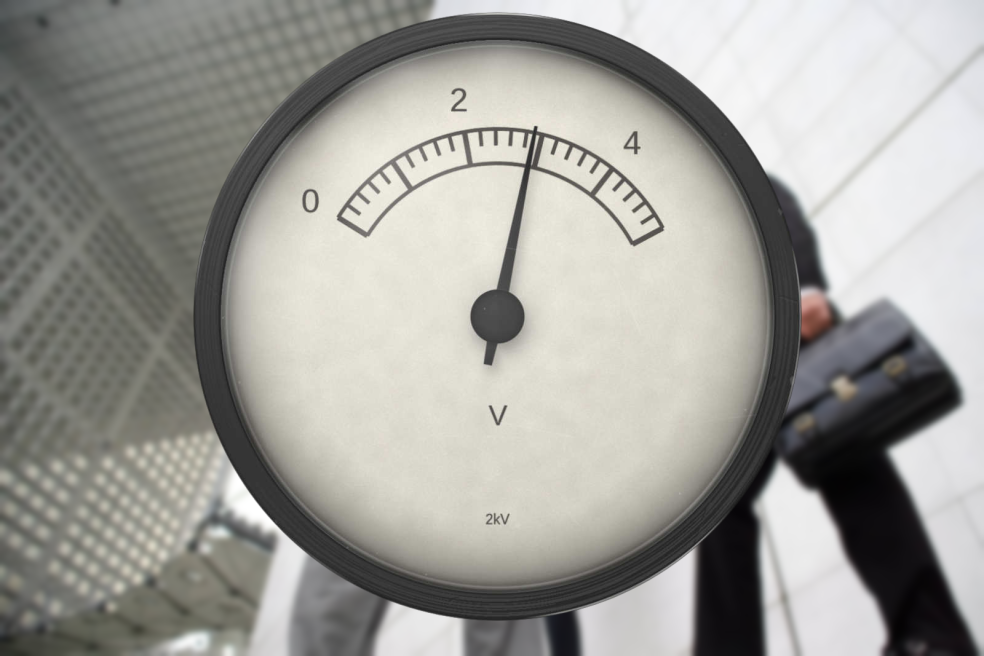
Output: **2.9** V
